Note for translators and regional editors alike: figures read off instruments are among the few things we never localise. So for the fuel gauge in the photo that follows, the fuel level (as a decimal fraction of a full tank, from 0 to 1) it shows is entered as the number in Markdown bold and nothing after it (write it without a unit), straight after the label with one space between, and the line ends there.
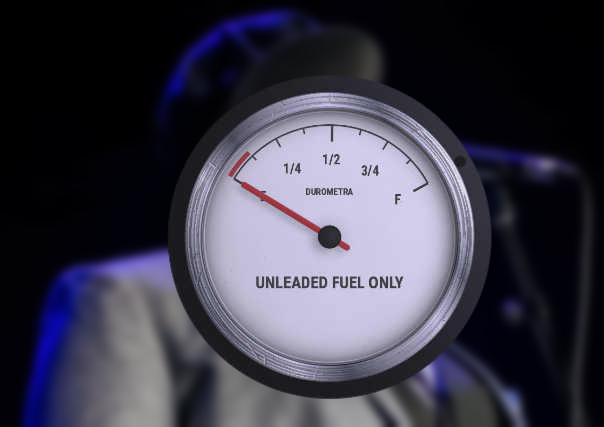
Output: **0**
